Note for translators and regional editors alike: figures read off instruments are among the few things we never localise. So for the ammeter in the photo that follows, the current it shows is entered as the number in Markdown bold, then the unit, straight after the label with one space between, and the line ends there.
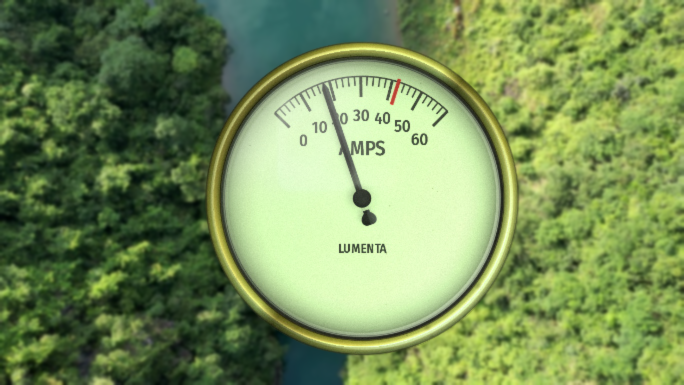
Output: **18** A
